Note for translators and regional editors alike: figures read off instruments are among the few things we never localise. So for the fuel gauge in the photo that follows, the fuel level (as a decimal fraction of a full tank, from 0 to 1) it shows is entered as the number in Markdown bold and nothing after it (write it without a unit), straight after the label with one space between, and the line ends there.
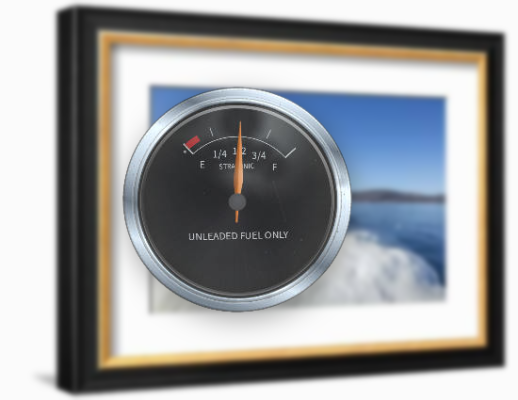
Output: **0.5**
